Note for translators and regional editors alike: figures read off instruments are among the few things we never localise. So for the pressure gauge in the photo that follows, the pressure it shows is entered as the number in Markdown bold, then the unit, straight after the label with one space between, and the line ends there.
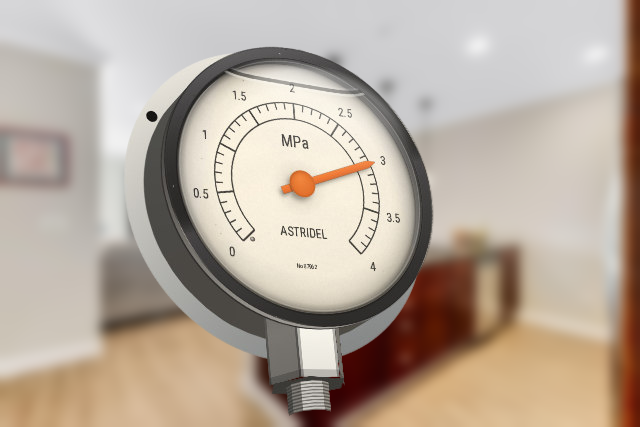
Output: **3** MPa
